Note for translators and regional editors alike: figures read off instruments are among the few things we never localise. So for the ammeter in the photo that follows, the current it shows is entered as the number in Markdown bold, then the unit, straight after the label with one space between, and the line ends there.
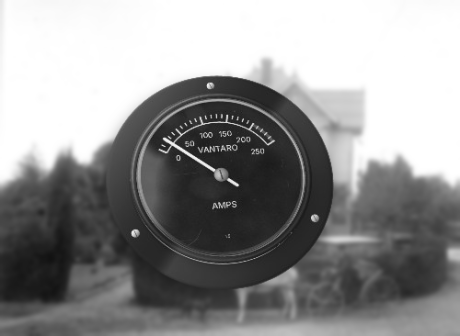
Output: **20** A
